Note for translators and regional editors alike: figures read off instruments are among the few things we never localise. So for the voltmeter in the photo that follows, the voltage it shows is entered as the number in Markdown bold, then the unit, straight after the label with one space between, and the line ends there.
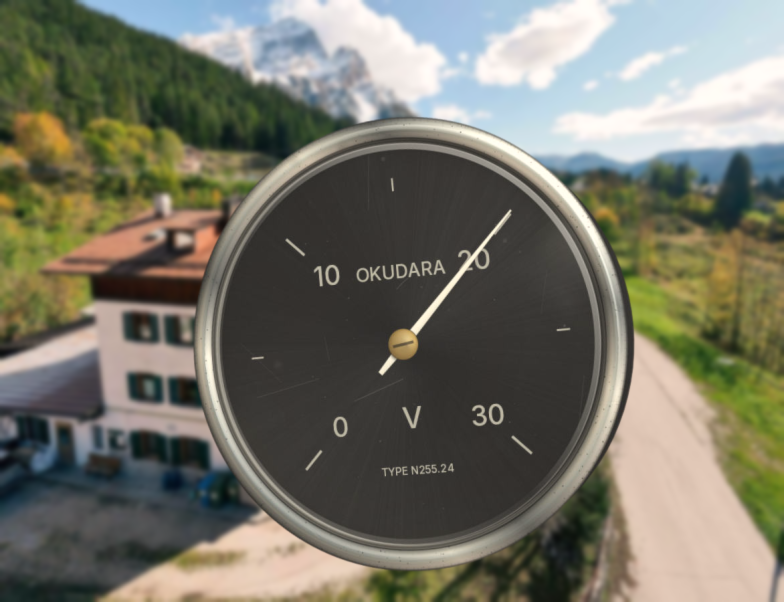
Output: **20** V
